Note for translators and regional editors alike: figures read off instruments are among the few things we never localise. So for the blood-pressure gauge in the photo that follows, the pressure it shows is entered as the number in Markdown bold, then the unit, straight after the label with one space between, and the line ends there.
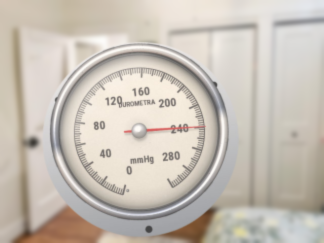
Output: **240** mmHg
